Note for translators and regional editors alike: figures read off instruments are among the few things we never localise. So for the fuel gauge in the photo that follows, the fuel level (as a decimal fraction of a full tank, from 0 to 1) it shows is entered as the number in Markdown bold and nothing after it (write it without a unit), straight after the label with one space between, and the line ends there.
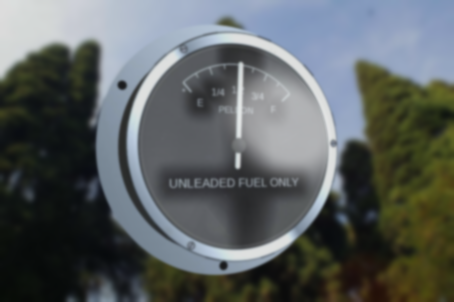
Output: **0.5**
